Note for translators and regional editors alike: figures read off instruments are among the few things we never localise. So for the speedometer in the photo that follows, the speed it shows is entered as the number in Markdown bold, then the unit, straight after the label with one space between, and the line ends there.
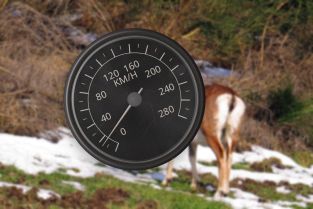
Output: **15** km/h
